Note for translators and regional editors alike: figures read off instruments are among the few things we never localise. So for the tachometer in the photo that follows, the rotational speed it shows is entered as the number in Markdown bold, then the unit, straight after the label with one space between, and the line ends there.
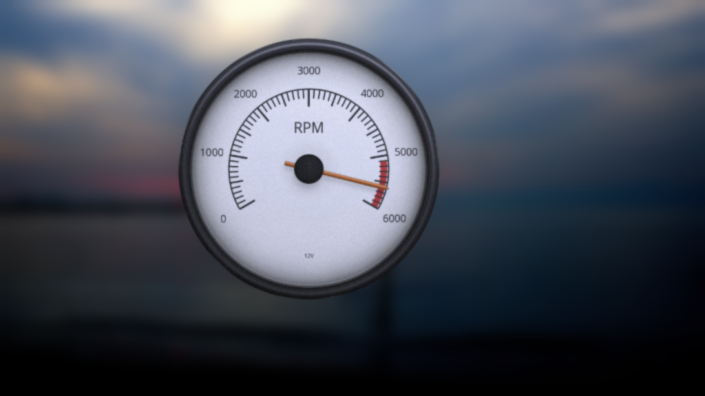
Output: **5600** rpm
